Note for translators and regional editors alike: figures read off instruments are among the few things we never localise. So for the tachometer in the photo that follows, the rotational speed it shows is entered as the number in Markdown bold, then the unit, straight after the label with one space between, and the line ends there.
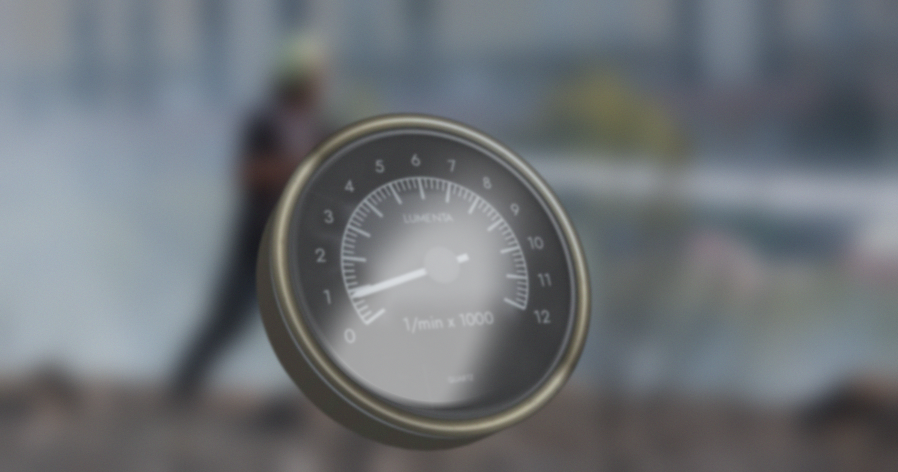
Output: **800** rpm
